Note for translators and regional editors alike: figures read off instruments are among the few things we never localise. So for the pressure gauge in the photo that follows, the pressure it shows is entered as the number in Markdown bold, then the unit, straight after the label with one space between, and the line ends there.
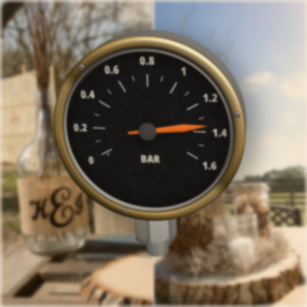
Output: **1.35** bar
